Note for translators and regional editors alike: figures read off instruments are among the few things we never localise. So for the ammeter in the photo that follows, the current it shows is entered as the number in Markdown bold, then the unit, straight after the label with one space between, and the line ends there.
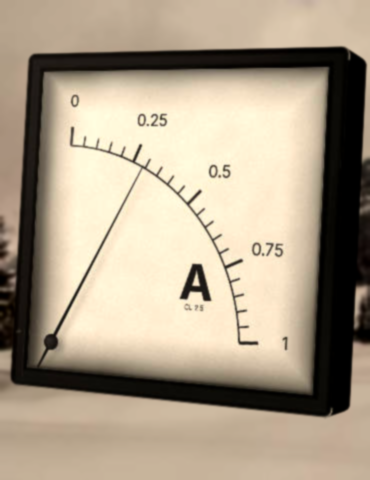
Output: **0.3** A
